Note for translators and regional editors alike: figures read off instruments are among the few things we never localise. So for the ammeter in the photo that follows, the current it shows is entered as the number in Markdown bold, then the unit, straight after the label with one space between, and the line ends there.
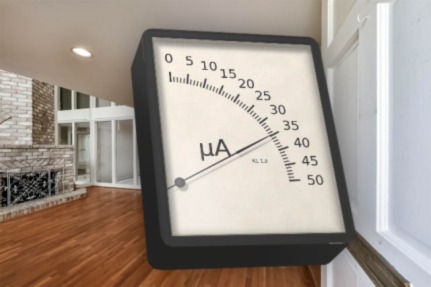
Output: **35** µA
